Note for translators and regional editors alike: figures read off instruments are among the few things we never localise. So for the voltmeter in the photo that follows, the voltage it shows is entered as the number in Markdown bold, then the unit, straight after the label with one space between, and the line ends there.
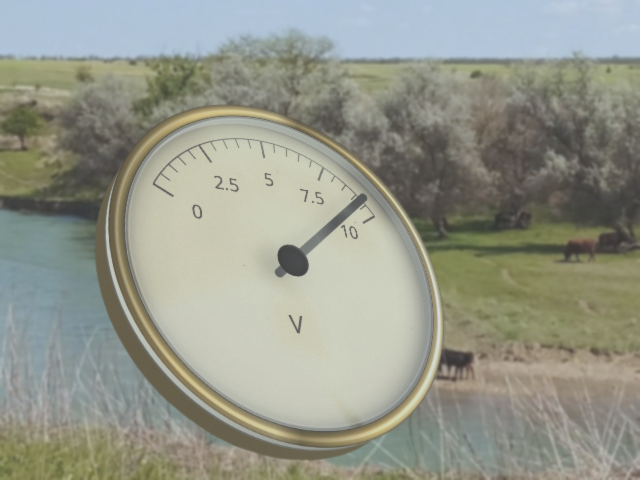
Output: **9.25** V
